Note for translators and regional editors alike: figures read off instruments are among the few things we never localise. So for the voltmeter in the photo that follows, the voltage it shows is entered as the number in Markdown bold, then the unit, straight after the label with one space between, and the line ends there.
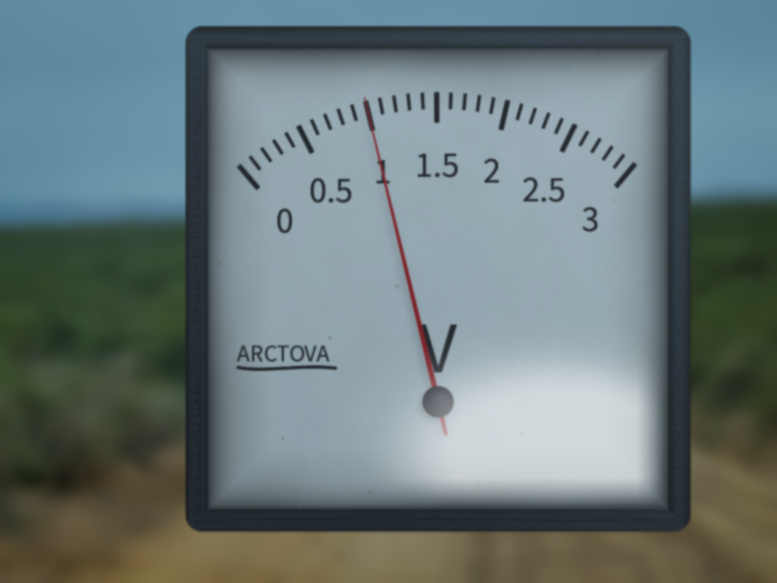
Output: **1** V
